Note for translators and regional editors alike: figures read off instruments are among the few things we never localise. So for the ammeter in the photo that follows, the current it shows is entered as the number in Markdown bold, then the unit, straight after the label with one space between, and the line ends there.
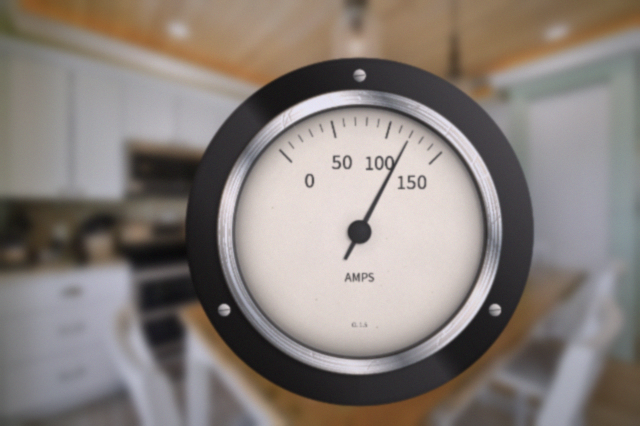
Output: **120** A
